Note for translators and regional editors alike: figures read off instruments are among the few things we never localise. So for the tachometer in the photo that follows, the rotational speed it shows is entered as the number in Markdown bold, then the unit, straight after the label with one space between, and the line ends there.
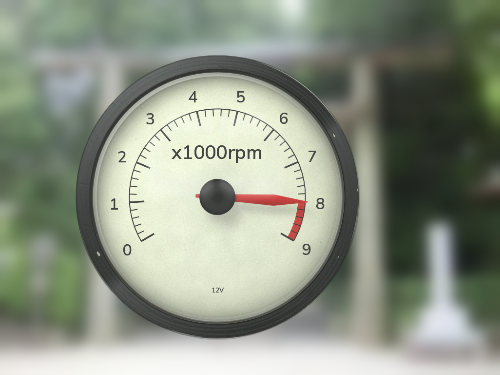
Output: **8000** rpm
